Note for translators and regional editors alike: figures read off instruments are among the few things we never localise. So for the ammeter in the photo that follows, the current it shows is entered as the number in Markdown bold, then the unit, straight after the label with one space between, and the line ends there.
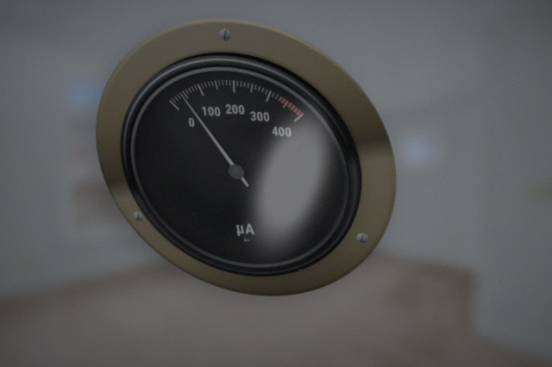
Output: **50** µA
